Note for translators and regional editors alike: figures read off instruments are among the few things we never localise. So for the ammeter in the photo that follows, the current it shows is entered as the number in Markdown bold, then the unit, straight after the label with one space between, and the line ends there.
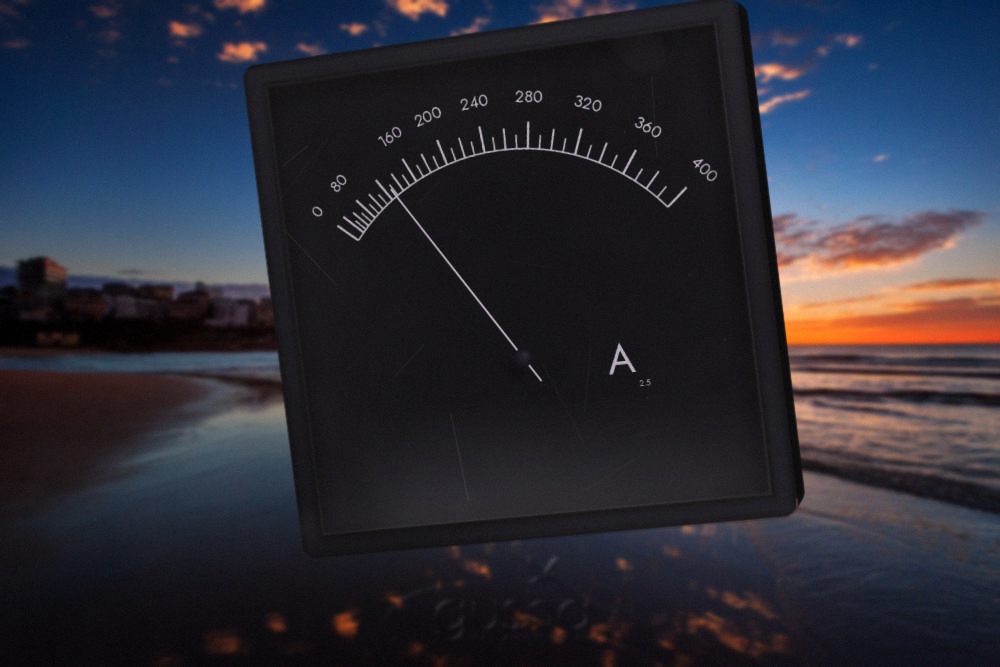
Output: **130** A
